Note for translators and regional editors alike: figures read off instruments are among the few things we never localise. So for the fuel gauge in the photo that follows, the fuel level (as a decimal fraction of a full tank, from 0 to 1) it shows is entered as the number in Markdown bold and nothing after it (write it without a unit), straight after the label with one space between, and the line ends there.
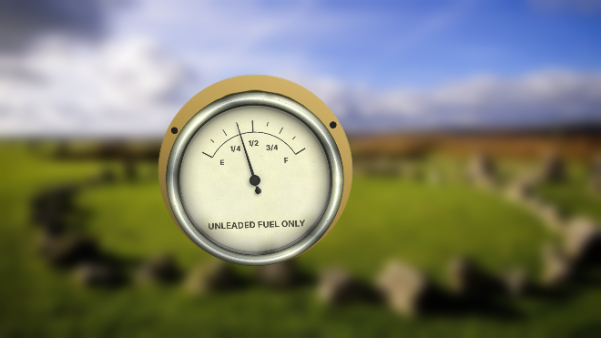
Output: **0.375**
